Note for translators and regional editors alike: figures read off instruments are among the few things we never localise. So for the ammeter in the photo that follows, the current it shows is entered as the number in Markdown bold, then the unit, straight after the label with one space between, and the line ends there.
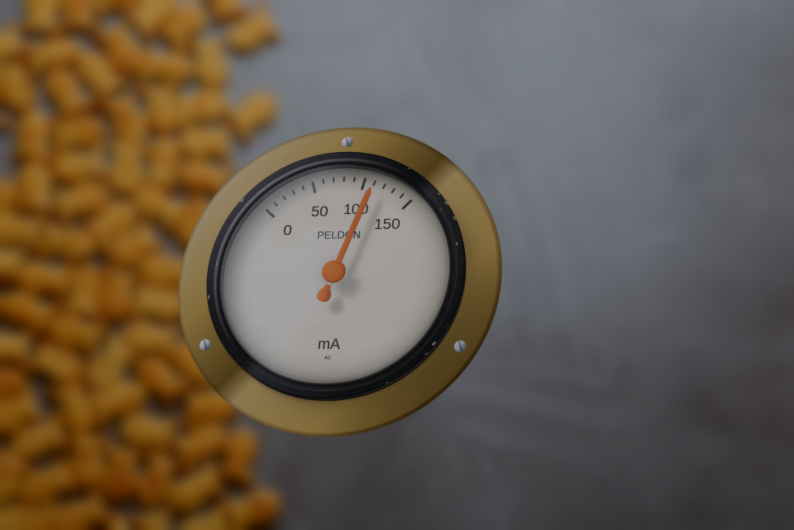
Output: **110** mA
